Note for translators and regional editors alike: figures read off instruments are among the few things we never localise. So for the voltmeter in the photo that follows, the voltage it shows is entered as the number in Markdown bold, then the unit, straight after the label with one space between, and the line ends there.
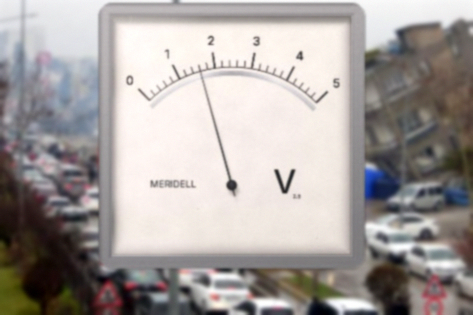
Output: **1.6** V
